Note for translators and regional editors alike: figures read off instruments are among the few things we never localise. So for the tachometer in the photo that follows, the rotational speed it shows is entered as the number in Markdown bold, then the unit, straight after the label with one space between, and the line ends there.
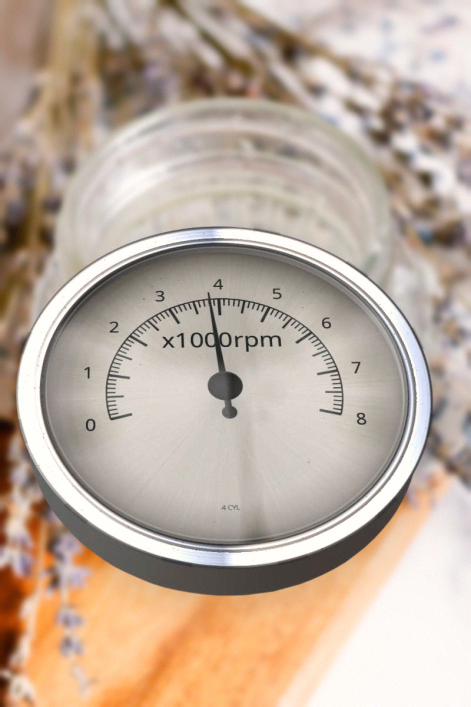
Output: **3800** rpm
